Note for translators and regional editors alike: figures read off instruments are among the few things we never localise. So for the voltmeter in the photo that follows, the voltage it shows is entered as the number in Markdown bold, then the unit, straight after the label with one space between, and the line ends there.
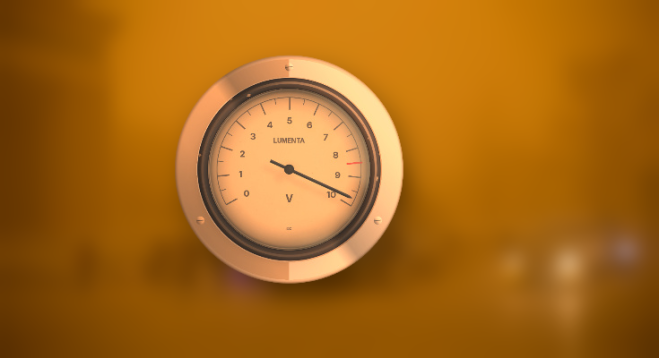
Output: **9.75** V
